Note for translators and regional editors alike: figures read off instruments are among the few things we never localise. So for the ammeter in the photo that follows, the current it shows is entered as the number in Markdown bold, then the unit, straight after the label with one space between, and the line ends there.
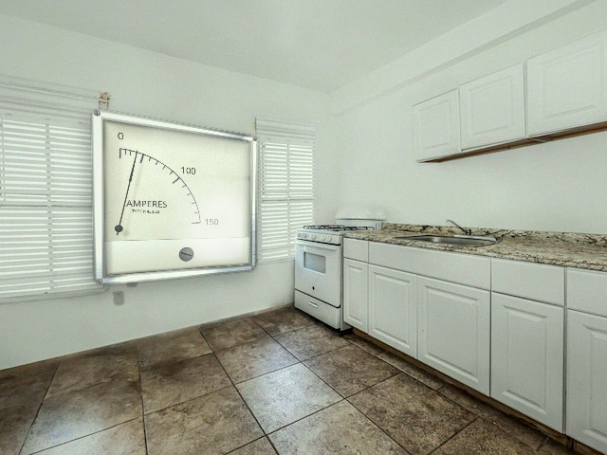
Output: **40** A
